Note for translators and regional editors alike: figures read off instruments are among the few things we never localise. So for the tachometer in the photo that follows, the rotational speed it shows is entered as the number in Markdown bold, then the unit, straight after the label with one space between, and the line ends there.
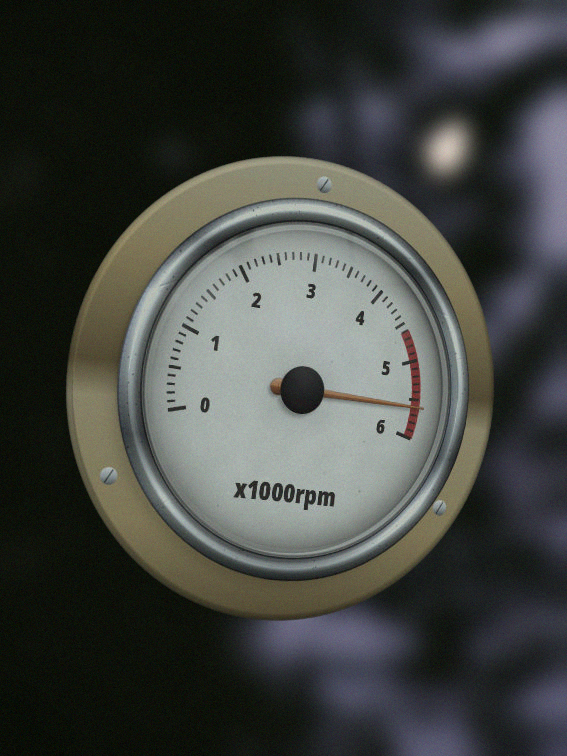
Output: **5600** rpm
